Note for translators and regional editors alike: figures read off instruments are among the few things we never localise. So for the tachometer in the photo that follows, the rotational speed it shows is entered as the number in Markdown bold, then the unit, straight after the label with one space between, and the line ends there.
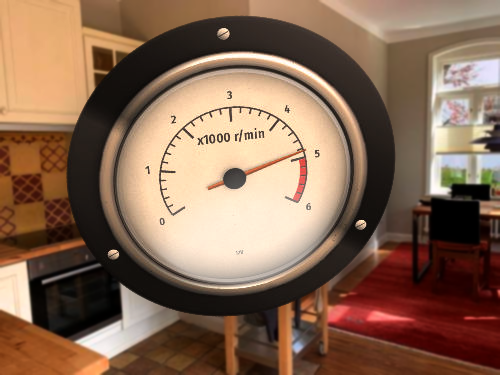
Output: **4800** rpm
